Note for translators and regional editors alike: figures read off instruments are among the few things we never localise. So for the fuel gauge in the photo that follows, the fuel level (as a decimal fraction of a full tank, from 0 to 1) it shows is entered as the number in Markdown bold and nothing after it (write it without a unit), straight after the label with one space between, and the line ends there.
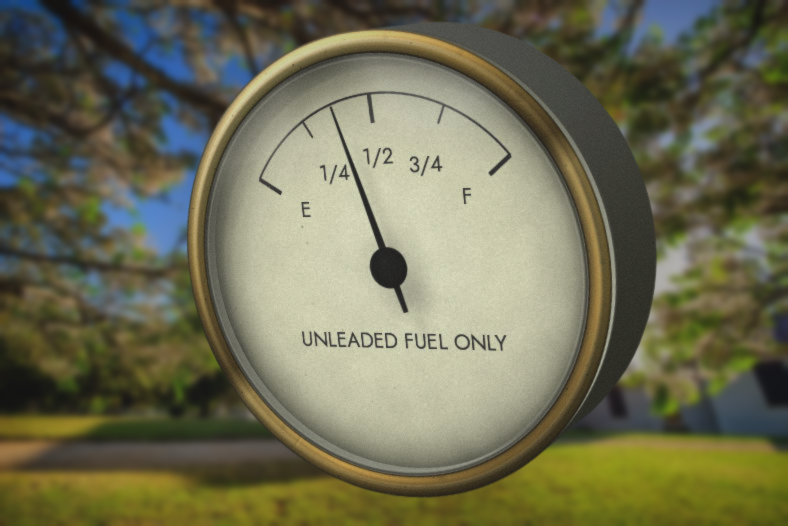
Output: **0.375**
